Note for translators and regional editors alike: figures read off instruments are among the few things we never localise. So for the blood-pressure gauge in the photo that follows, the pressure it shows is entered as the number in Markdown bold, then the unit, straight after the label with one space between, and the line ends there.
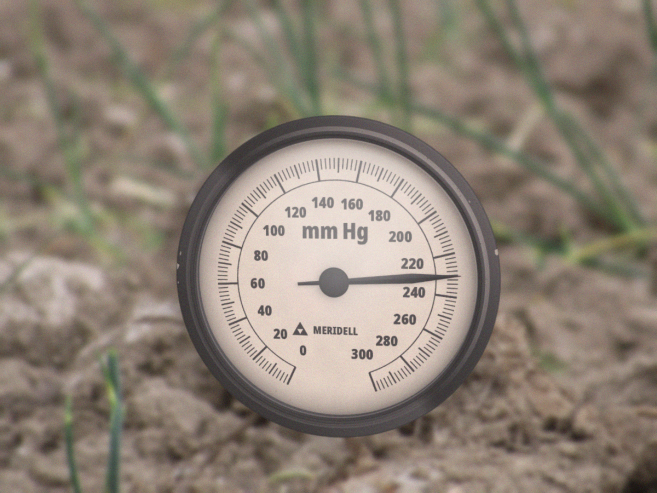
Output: **230** mmHg
